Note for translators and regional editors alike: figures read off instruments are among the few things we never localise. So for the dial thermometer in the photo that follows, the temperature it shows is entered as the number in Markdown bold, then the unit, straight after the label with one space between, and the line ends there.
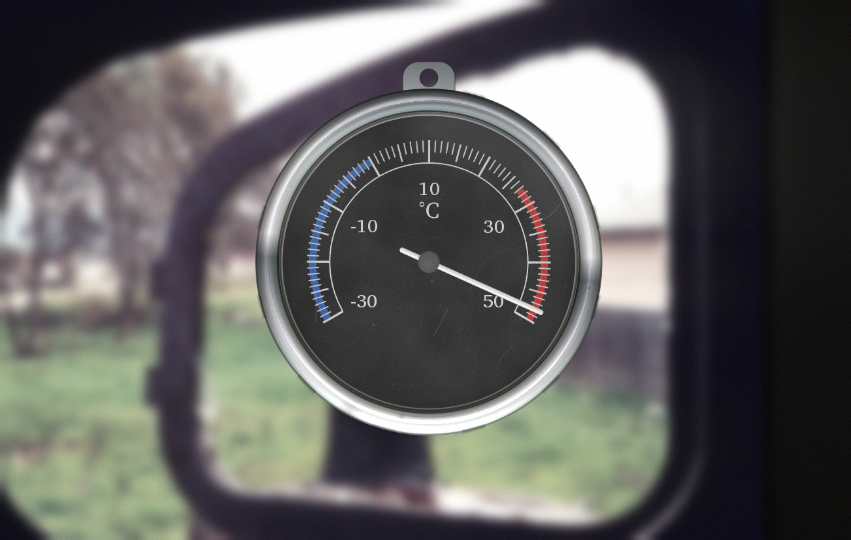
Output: **48** °C
